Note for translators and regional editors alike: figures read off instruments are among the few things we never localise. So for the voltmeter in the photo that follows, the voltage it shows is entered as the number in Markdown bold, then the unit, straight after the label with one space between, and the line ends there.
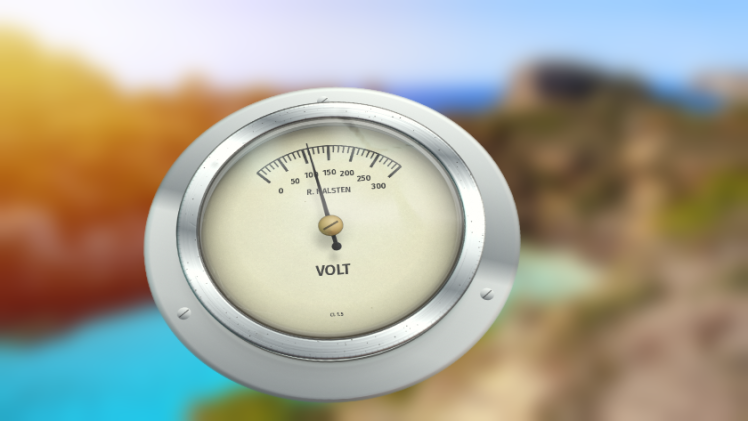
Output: **110** V
